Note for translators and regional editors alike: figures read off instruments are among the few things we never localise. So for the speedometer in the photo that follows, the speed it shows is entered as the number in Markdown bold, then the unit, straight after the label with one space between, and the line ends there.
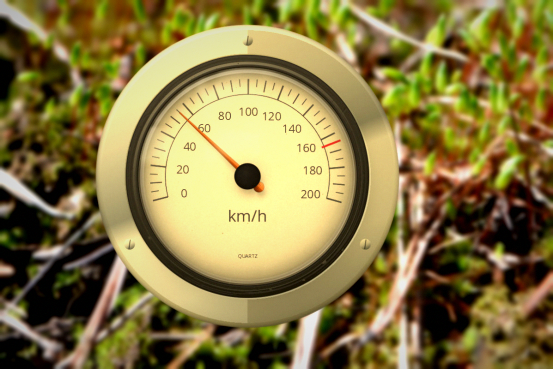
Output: **55** km/h
